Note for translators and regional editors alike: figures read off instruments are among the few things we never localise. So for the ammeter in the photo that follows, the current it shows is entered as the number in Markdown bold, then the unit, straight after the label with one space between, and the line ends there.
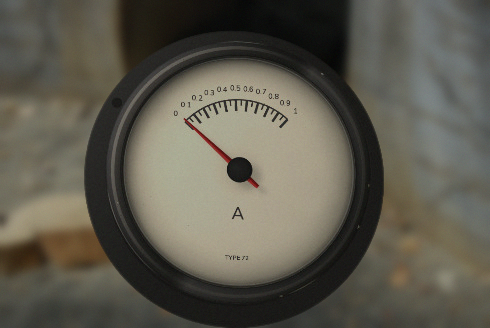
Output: **0** A
